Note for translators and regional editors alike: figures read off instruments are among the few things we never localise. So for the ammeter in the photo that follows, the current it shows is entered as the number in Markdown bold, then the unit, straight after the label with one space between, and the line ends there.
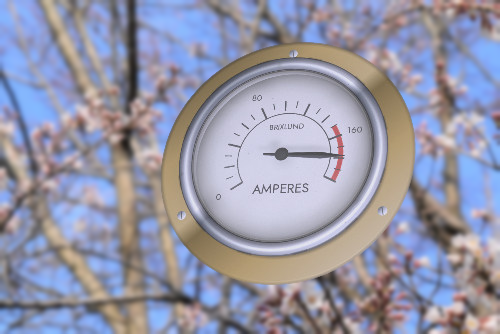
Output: **180** A
